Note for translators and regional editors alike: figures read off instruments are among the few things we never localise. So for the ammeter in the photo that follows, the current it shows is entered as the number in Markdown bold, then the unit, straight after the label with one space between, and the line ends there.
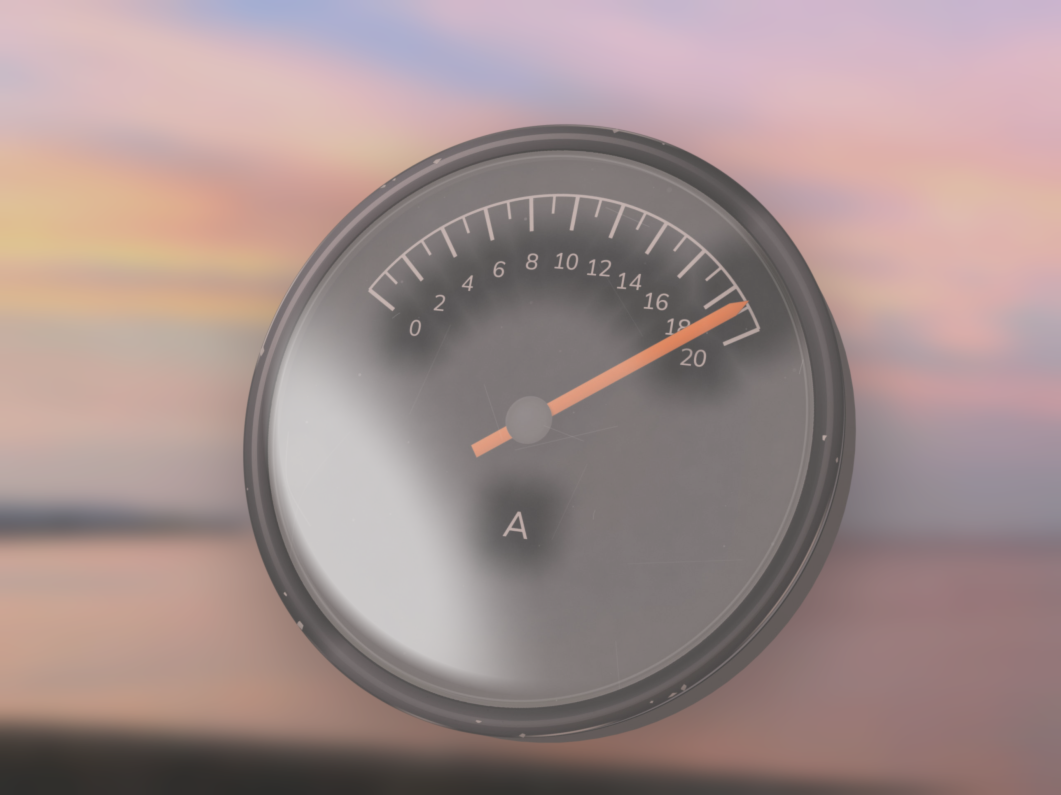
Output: **19** A
